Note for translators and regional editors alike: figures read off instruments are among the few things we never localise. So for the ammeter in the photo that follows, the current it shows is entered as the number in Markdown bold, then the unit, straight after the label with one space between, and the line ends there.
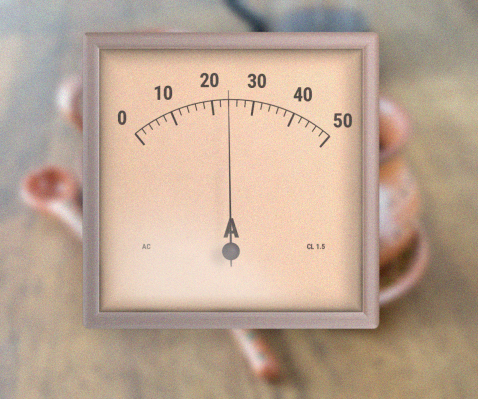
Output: **24** A
